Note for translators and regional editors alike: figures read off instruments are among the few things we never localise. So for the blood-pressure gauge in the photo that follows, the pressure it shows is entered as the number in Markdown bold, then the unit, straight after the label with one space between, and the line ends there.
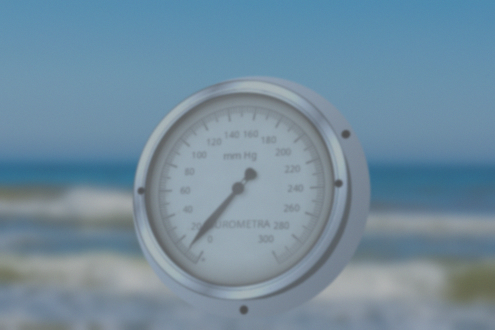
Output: **10** mmHg
